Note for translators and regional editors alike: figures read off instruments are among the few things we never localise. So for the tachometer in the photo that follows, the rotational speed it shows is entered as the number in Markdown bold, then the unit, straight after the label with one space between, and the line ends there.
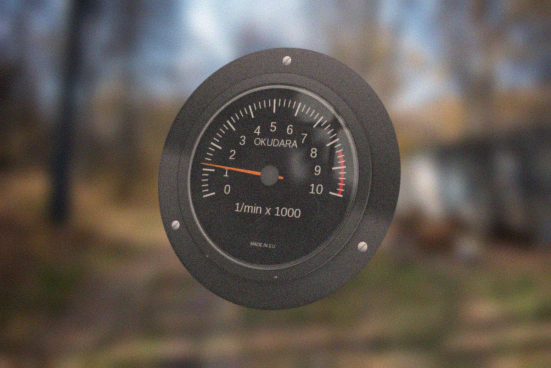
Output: **1200** rpm
